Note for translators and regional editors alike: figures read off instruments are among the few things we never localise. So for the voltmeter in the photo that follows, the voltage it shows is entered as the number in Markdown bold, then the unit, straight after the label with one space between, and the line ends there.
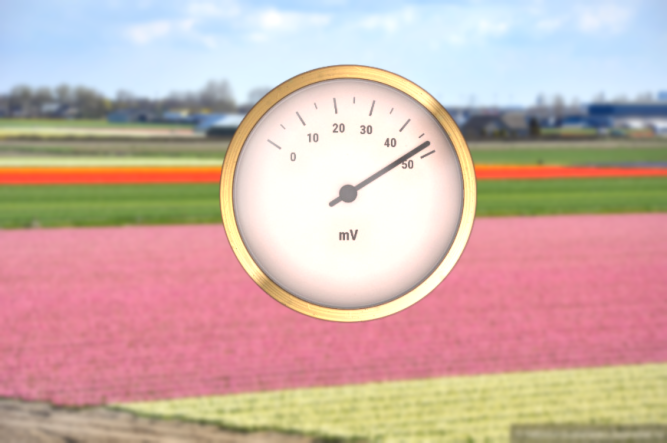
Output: **47.5** mV
